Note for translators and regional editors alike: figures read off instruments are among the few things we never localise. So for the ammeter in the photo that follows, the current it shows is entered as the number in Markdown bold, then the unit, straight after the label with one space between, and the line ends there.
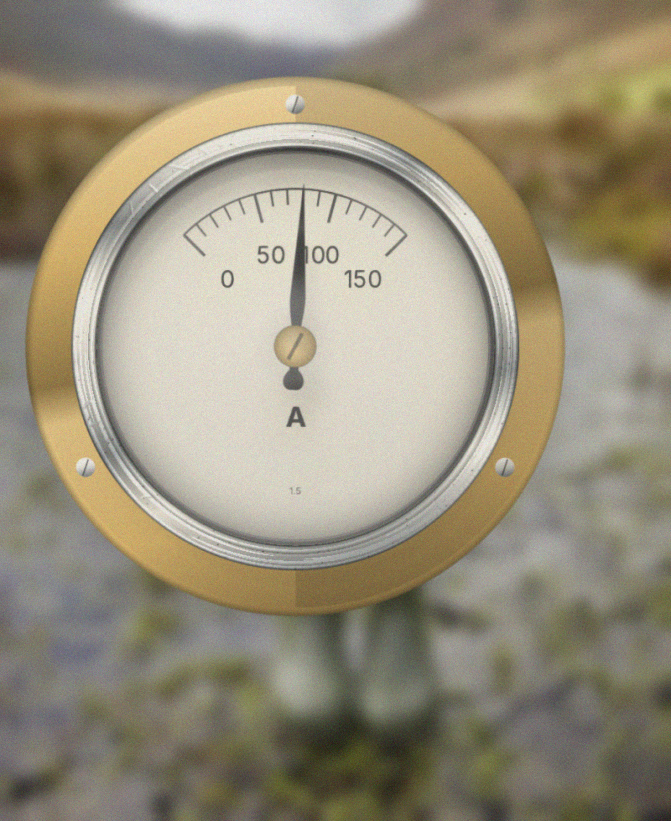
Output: **80** A
